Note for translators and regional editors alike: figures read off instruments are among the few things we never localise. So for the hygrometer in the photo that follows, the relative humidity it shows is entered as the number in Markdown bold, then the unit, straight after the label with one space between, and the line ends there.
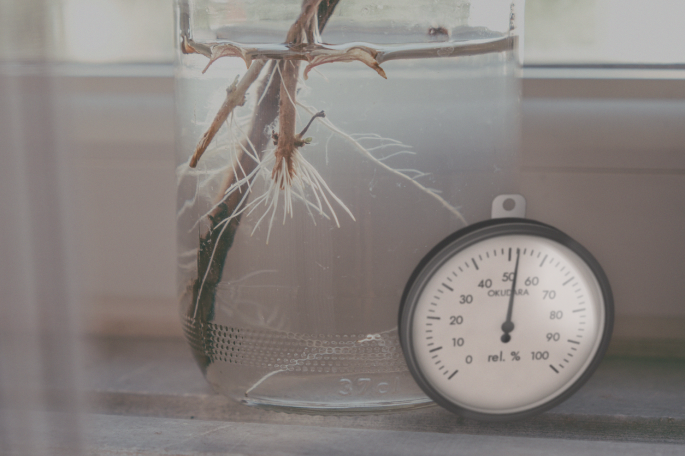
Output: **52** %
